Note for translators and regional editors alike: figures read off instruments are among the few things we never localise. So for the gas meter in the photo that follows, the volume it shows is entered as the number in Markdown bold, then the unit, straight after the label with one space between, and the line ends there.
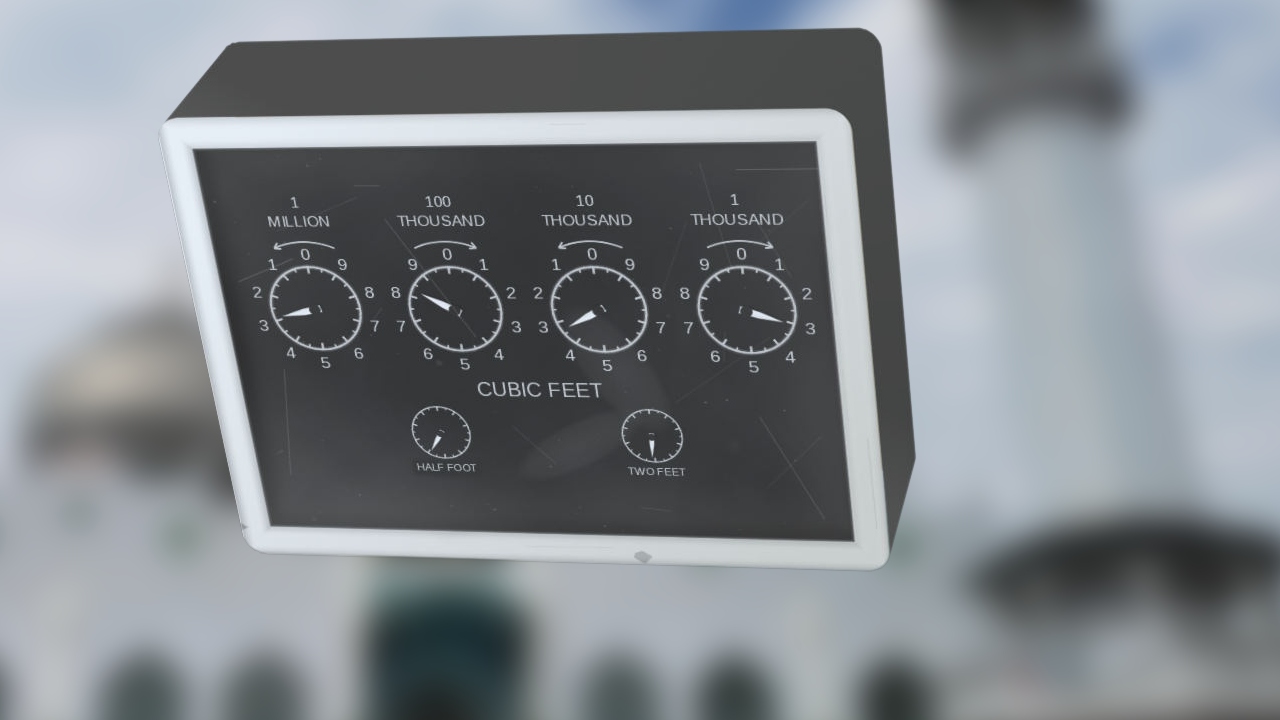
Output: **283300** ft³
